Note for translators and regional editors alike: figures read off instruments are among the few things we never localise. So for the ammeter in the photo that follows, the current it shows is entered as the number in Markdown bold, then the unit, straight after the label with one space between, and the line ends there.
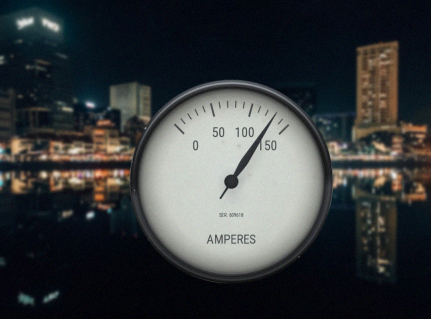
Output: **130** A
